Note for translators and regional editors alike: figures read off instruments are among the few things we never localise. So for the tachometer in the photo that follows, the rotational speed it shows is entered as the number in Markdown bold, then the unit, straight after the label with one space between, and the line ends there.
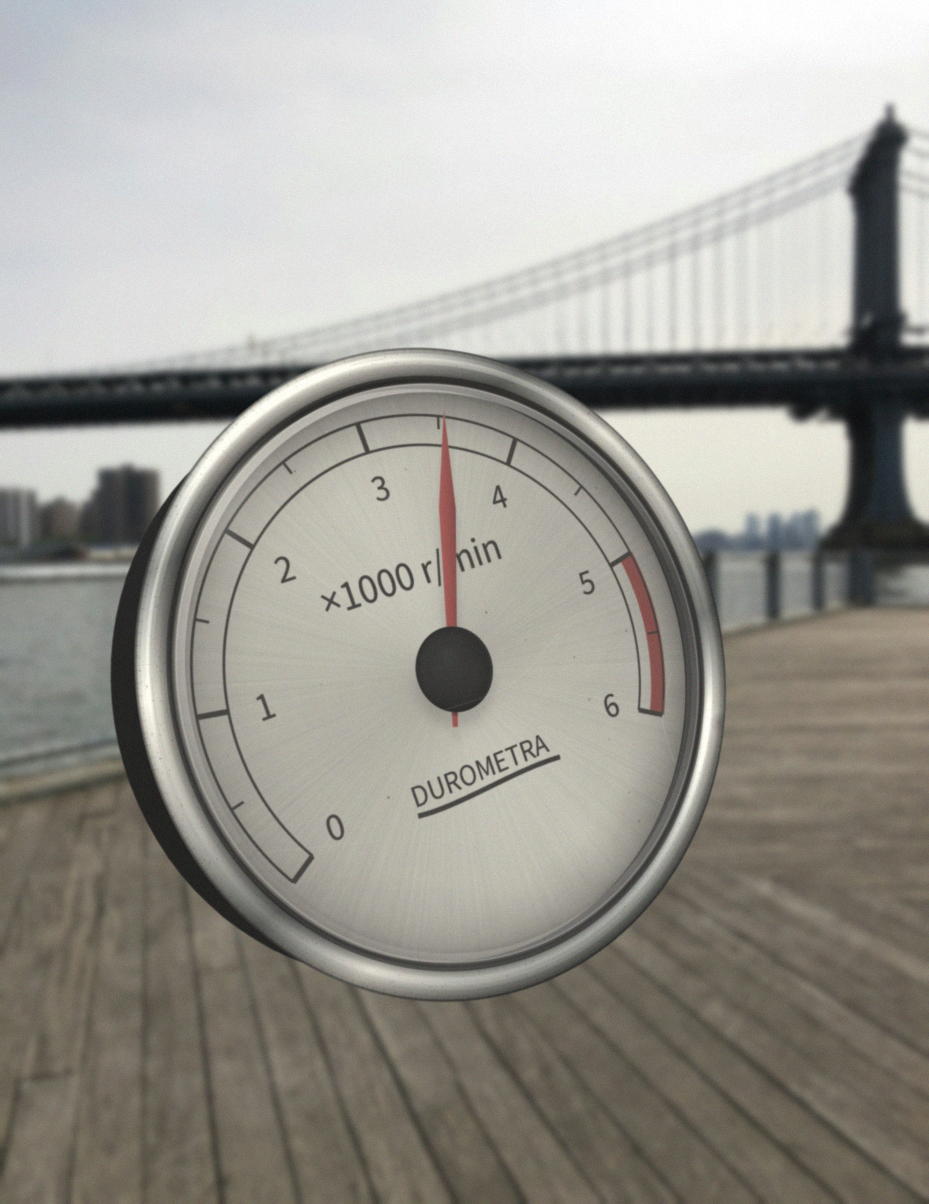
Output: **3500** rpm
